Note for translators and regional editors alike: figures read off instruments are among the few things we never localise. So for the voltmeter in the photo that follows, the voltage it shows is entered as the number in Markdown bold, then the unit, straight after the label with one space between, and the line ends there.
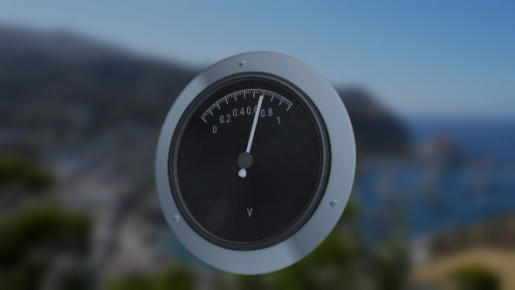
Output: **0.7** V
